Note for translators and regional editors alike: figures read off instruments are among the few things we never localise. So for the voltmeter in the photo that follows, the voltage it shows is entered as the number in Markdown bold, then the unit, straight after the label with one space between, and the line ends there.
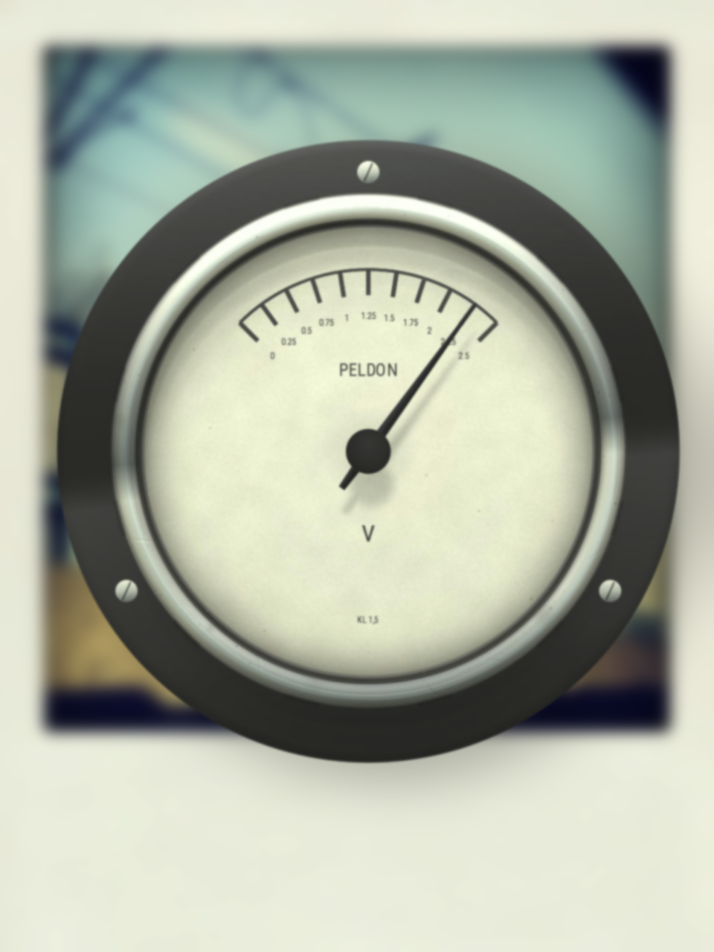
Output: **2.25** V
